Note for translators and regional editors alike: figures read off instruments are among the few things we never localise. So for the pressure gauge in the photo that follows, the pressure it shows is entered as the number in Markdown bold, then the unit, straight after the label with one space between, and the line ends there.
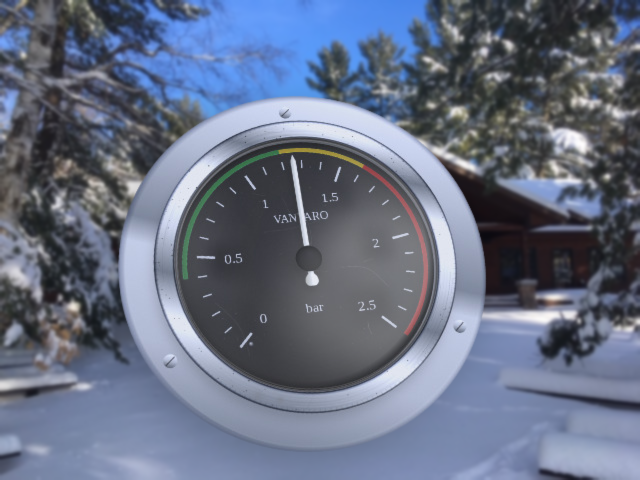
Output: **1.25** bar
